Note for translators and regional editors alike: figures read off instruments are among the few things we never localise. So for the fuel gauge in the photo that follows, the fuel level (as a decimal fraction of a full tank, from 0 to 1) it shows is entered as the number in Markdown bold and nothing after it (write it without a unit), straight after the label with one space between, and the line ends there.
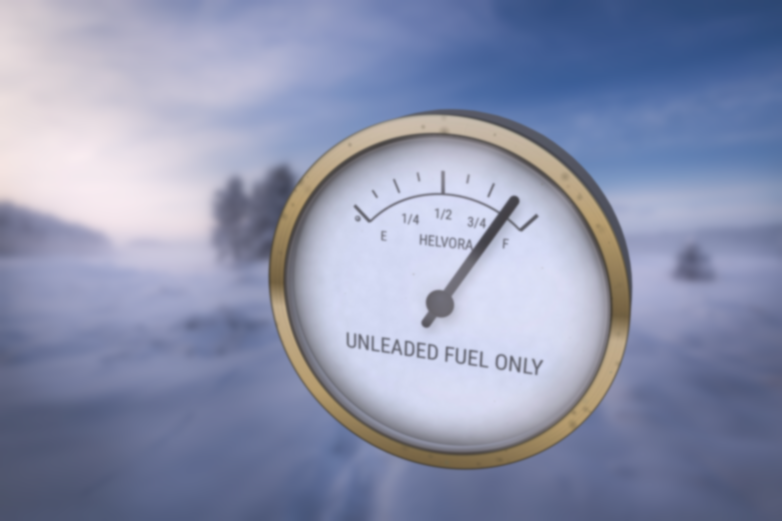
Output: **0.875**
